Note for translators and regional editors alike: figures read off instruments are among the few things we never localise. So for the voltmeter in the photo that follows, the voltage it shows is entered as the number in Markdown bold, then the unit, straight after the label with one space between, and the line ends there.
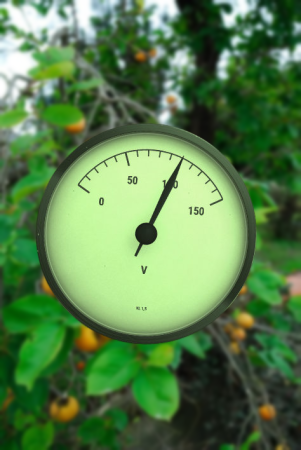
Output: **100** V
